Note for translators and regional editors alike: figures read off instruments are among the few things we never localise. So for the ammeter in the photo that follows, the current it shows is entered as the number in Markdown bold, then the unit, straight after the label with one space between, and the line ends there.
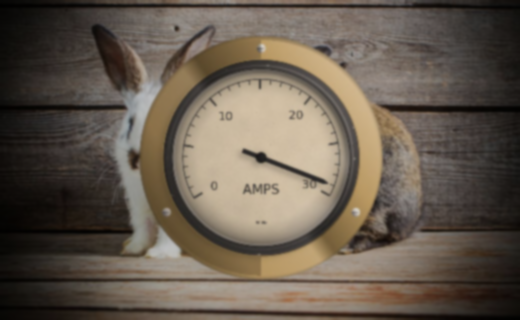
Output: **29** A
